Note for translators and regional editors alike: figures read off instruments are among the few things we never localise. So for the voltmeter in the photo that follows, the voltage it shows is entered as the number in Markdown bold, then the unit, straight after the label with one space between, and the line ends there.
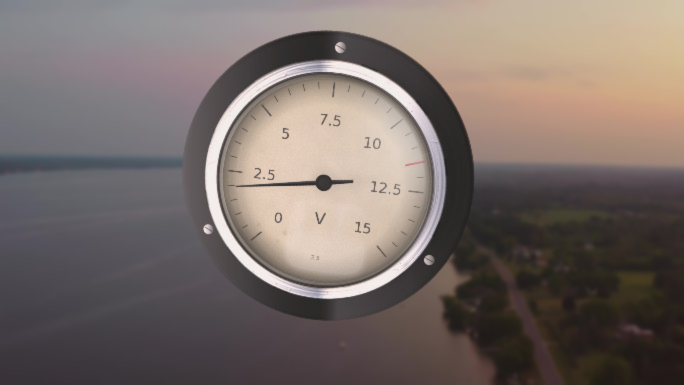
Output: **2** V
